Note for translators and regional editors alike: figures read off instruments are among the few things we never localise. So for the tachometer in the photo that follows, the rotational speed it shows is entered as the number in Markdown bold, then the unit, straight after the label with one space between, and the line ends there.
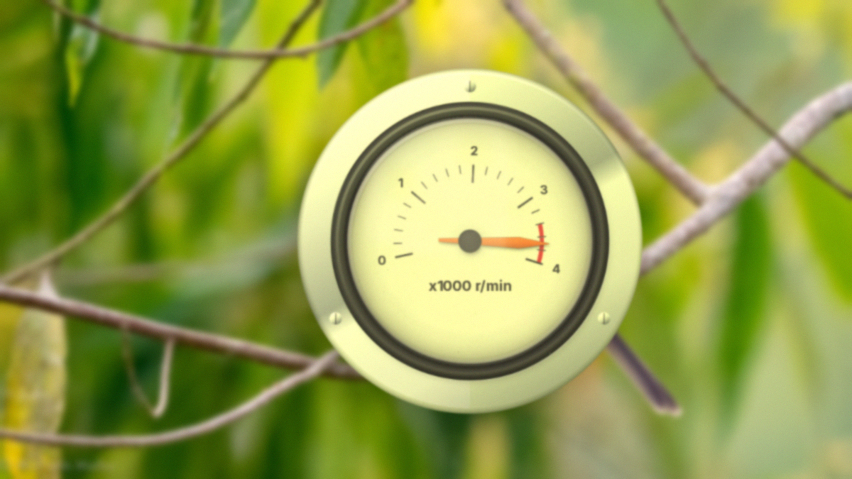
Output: **3700** rpm
